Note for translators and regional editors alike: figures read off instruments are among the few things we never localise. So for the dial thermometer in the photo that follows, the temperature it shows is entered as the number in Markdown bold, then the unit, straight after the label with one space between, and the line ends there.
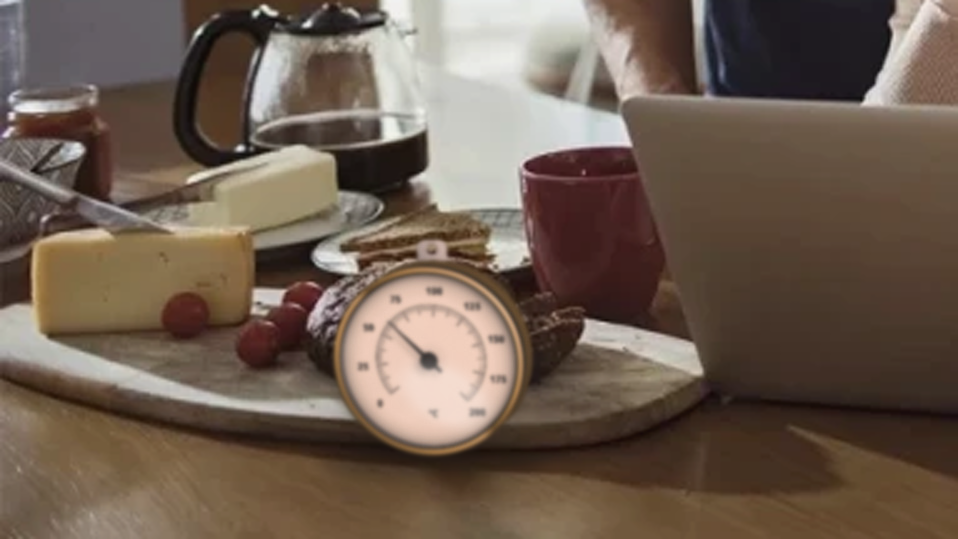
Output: **62.5** °C
